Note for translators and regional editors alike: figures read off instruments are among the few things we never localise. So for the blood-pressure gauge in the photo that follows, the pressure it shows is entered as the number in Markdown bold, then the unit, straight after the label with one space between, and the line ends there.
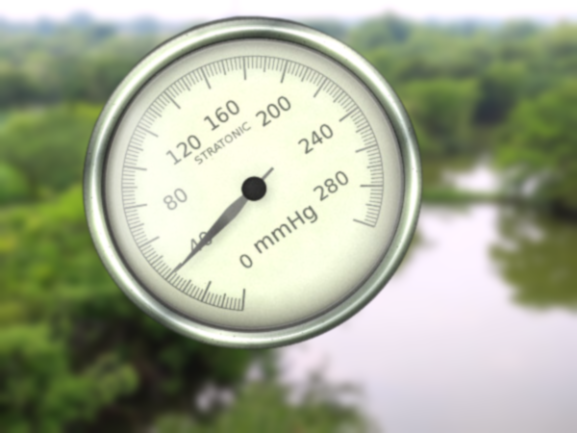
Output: **40** mmHg
